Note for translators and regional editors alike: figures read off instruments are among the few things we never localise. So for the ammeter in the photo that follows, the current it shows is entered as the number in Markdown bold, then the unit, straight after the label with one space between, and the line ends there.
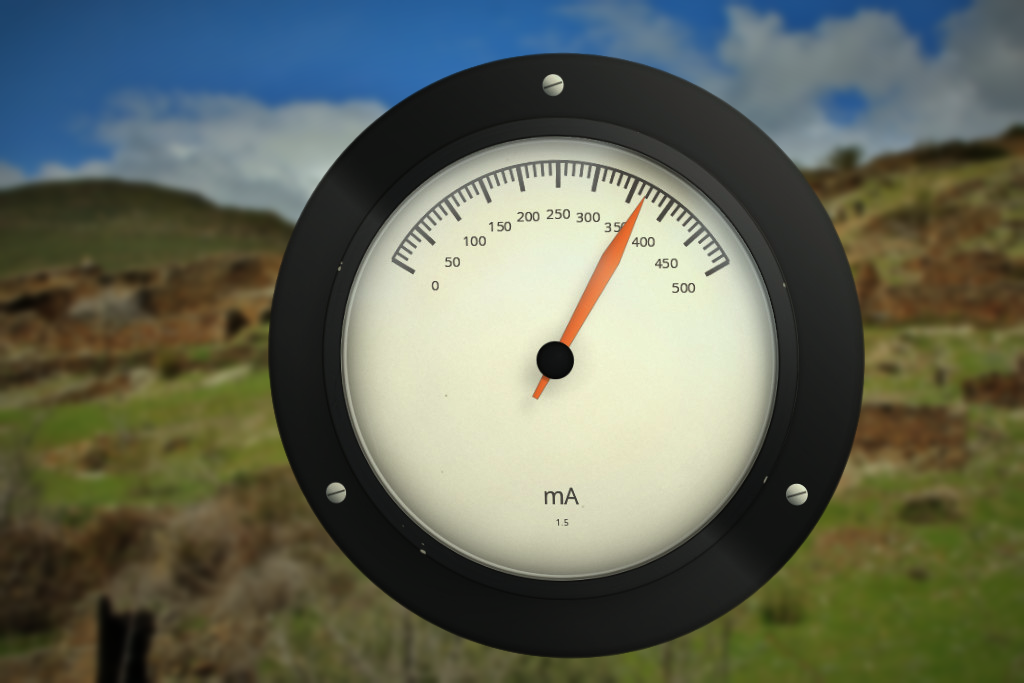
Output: **370** mA
